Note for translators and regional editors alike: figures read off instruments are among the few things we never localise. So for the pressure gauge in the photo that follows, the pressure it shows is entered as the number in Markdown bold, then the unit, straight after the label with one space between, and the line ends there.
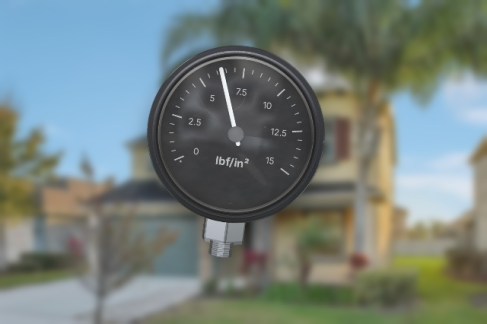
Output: **6.25** psi
